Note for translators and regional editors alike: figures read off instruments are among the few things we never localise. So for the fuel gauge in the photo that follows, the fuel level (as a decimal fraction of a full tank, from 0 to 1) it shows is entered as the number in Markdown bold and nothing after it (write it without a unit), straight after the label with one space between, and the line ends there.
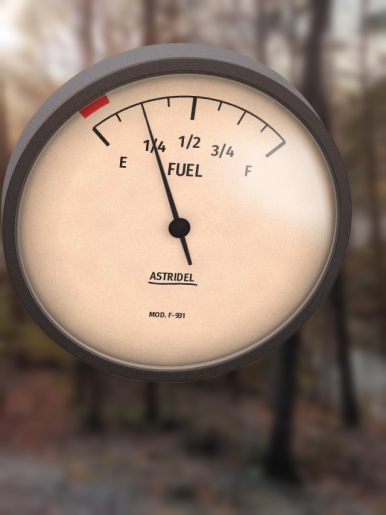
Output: **0.25**
